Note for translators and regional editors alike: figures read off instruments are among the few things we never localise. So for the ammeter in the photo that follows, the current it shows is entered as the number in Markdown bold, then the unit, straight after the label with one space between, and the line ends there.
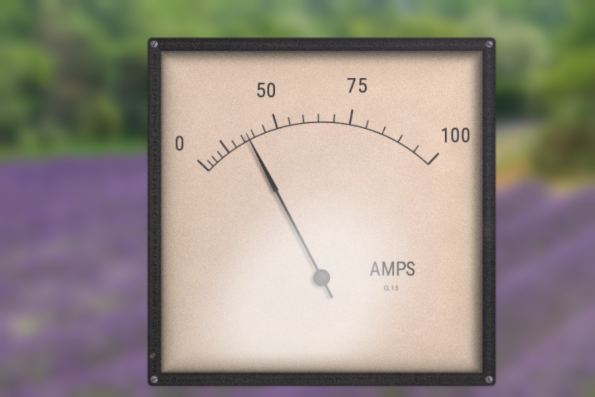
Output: **37.5** A
